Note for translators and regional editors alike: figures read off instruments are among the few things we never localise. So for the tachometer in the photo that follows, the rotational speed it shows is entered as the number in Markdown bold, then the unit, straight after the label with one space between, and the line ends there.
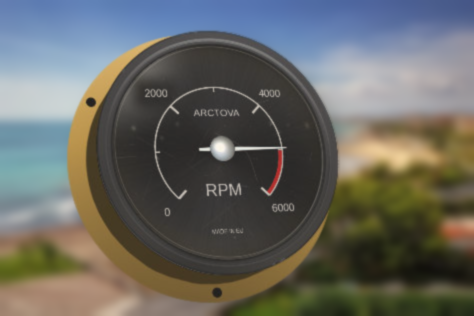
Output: **5000** rpm
